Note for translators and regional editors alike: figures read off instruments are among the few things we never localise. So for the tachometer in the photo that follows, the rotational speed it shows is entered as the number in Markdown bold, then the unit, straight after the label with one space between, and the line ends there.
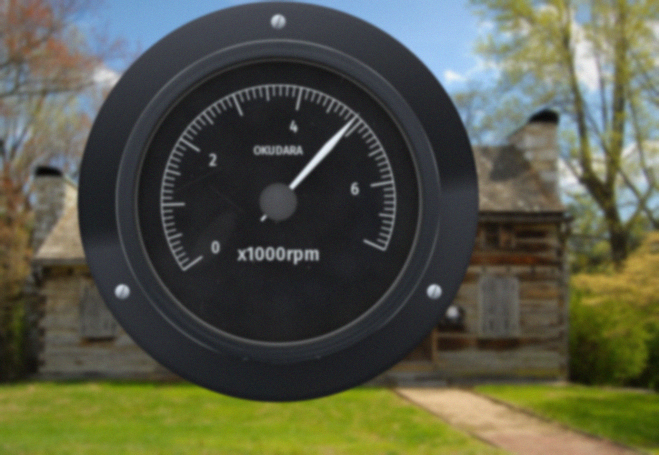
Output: **4900** rpm
